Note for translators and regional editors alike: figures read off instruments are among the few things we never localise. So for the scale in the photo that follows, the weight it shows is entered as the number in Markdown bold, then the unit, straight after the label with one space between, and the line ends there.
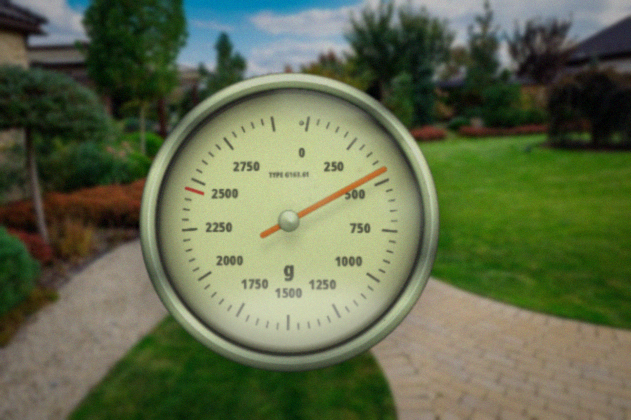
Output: **450** g
